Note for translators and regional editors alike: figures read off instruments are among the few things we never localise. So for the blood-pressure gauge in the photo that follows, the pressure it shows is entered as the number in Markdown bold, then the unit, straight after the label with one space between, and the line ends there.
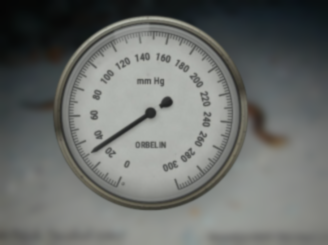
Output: **30** mmHg
